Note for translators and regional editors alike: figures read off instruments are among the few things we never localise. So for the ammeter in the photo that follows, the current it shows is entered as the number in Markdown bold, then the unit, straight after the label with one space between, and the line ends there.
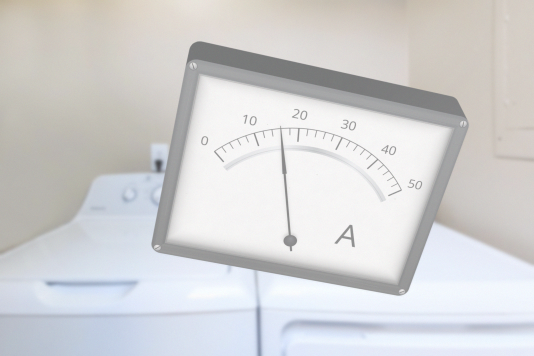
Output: **16** A
